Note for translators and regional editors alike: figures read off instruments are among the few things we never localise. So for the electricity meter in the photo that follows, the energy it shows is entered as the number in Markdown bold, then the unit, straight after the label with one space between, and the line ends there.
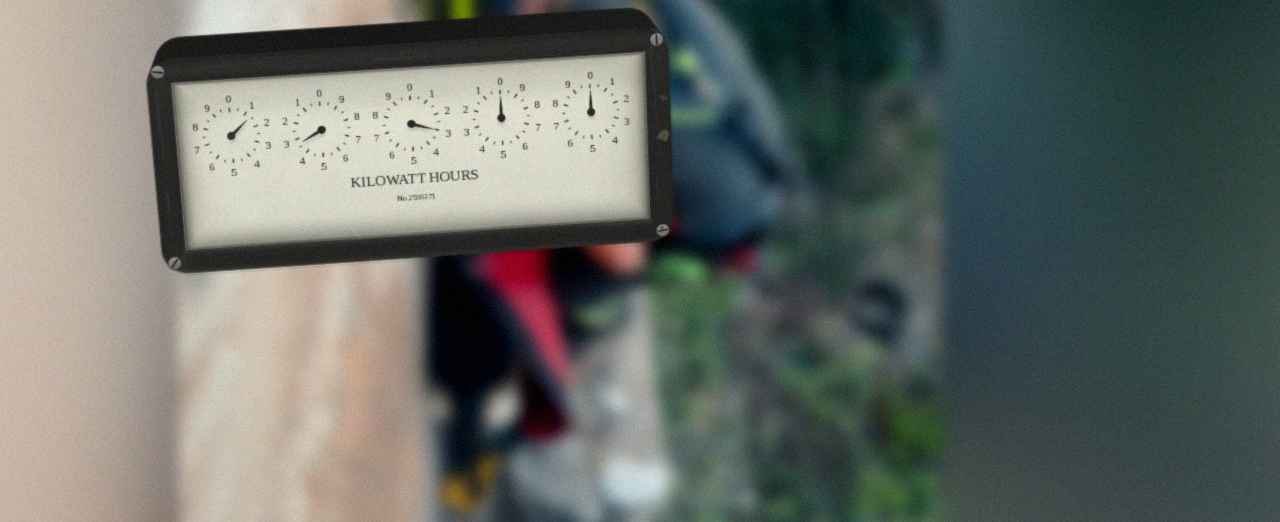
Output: **13300** kWh
